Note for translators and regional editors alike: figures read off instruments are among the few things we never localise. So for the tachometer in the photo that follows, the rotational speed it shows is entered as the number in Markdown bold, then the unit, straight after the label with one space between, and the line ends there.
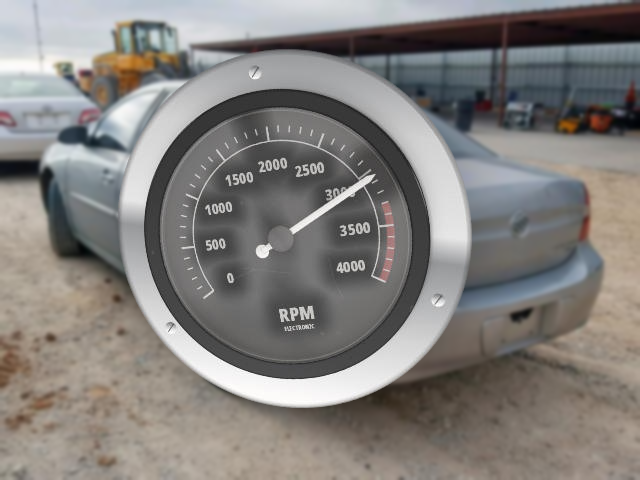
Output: **3050** rpm
